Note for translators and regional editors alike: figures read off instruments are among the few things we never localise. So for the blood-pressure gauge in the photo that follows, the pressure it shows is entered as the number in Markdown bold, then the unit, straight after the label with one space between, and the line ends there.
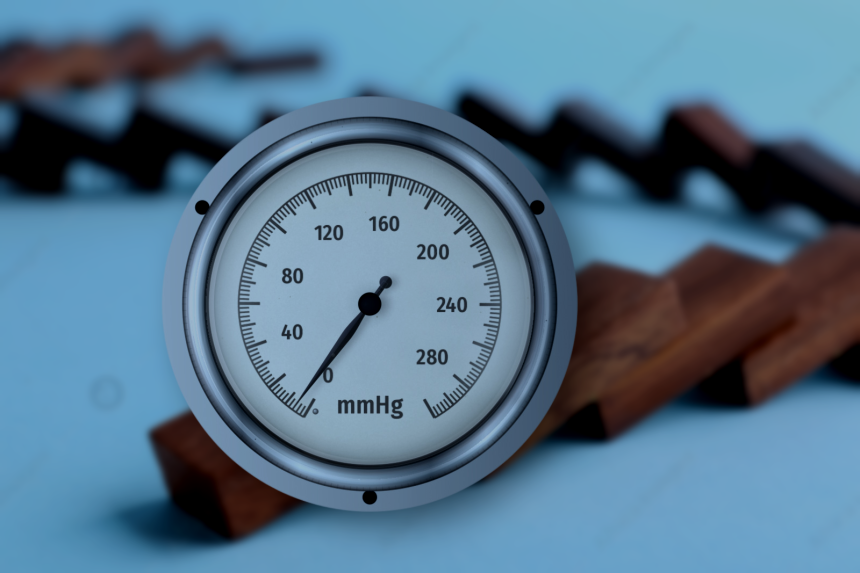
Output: **6** mmHg
